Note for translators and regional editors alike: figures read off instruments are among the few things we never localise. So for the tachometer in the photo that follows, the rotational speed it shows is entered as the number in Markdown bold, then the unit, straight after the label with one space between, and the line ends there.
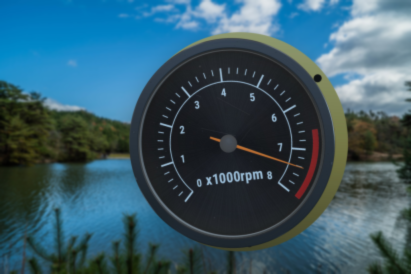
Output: **7400** rpm
